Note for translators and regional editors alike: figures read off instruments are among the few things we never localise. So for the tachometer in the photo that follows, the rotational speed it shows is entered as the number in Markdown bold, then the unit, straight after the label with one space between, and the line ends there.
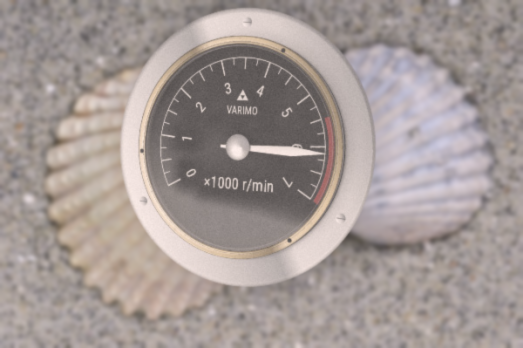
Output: **6125** rpm
